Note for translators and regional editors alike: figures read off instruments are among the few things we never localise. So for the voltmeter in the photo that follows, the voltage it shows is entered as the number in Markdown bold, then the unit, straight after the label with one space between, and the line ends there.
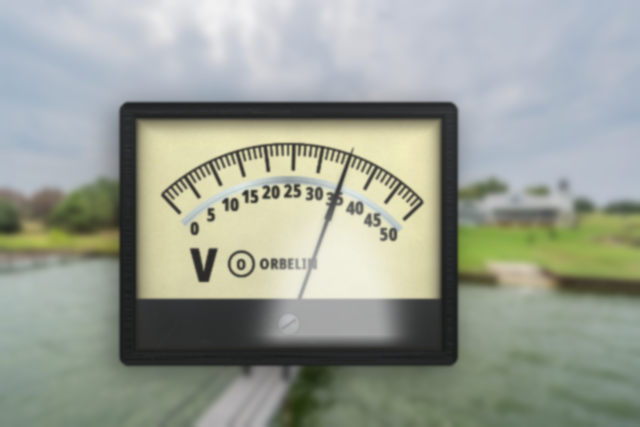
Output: **35** V
